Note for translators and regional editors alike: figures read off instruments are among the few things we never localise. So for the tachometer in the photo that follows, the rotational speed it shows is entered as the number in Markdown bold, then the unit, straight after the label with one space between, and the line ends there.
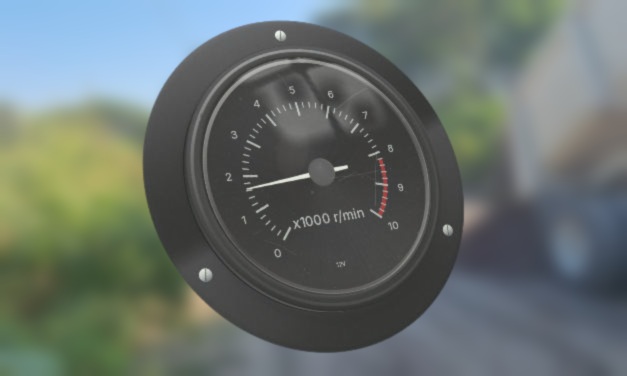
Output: **1600** rpm
